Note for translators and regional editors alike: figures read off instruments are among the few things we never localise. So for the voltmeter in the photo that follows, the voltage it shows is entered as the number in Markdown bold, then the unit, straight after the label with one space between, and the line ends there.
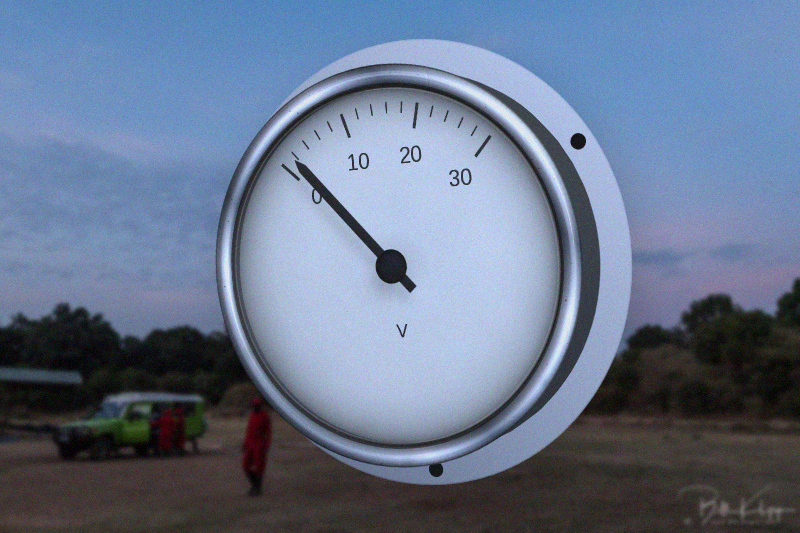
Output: **2** V
